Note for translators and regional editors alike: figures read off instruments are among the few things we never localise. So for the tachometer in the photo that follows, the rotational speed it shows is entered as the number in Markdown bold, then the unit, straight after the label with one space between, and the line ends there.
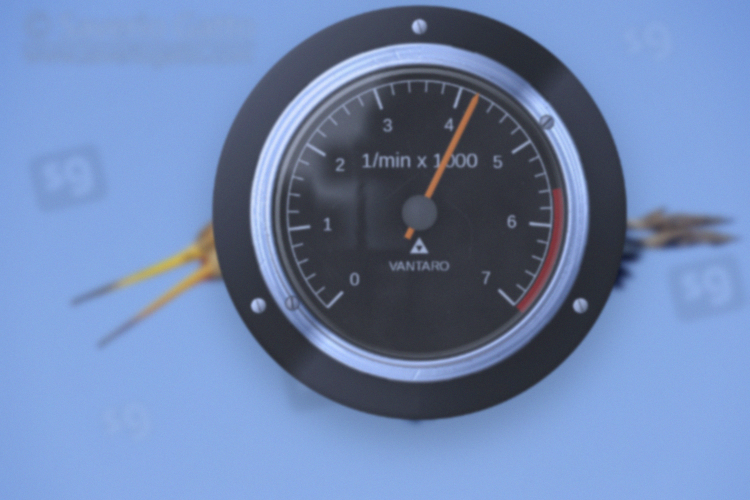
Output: **4200** rpm
